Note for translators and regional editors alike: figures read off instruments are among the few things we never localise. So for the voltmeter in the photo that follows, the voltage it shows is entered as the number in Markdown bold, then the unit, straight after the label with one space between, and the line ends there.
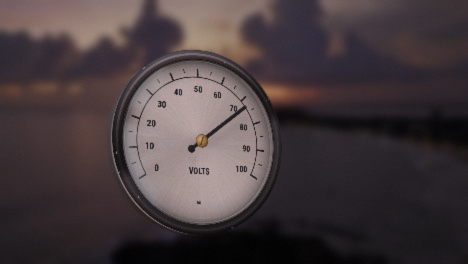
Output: **72.5** V
